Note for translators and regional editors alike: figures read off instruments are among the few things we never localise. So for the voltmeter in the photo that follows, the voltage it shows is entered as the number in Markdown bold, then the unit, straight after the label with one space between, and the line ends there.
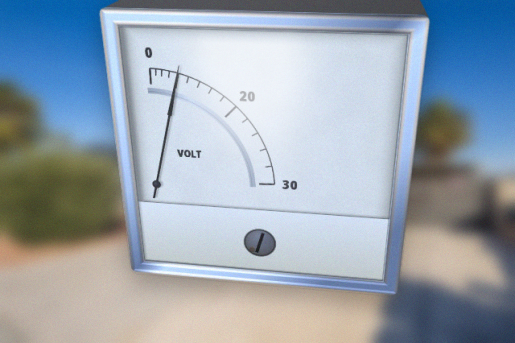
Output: **10** V
